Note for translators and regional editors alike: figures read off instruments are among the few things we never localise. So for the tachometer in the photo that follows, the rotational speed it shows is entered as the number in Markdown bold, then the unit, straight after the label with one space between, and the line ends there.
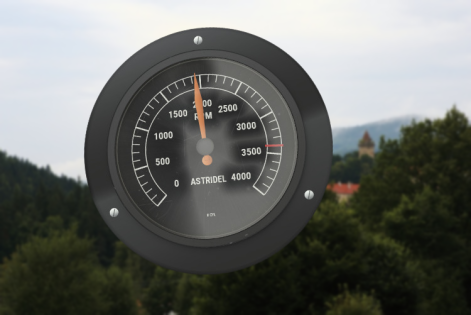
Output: **1950** rpm
